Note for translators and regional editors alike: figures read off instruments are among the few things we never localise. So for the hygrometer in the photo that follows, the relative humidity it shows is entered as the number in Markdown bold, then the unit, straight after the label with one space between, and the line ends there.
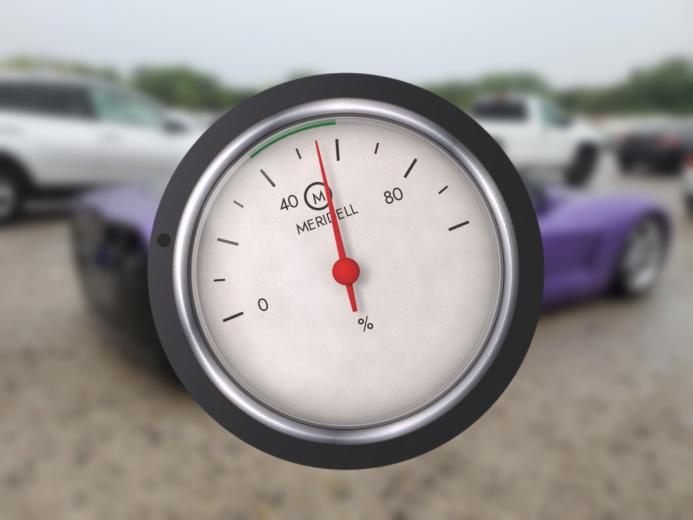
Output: **55** %
